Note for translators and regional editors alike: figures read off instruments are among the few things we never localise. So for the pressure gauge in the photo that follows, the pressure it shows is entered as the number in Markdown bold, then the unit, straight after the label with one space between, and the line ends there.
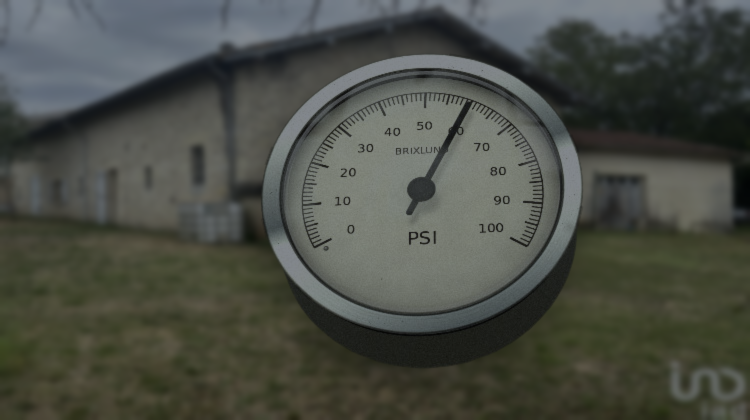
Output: **60** psi
